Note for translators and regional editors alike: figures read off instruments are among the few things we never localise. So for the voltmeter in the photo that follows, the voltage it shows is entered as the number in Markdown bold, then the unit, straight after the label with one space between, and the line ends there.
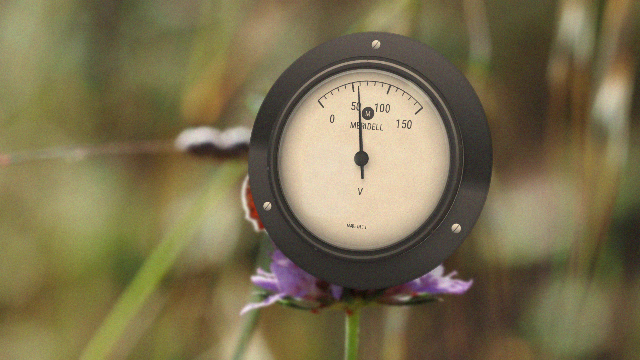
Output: **60** V
